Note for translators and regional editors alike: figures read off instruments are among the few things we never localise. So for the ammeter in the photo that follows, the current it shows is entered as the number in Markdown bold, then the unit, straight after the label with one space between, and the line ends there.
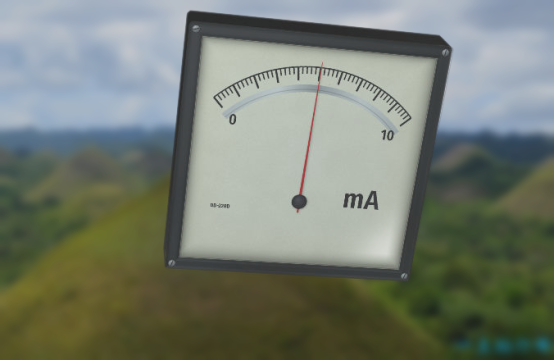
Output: **5** mA
